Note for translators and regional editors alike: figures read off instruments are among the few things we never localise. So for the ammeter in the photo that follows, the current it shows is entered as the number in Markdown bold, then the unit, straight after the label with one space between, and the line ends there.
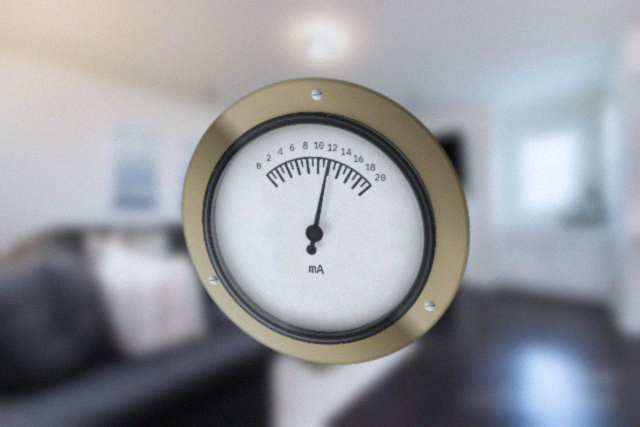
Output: **12** mA
